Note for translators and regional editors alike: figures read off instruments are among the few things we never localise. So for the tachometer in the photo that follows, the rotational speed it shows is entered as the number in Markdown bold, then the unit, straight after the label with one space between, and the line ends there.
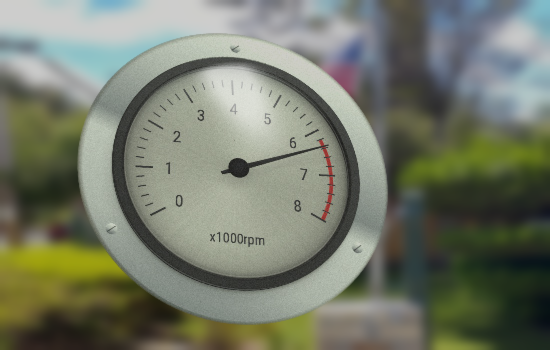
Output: **6400** rpm
